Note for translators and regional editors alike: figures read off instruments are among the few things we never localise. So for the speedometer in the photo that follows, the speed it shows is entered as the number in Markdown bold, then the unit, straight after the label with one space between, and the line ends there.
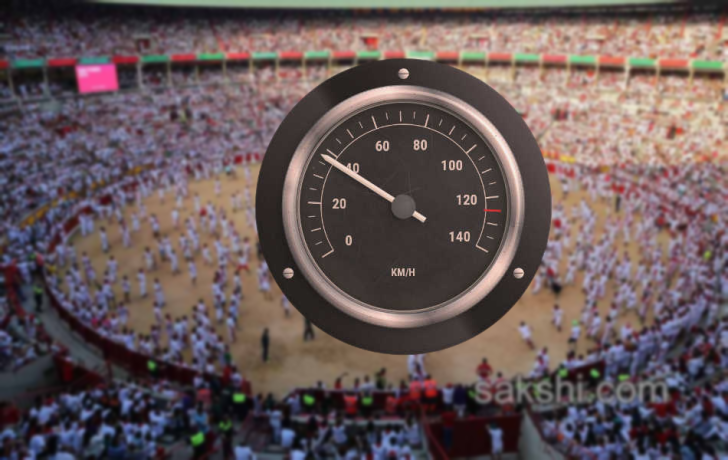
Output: **37.5** km/h
